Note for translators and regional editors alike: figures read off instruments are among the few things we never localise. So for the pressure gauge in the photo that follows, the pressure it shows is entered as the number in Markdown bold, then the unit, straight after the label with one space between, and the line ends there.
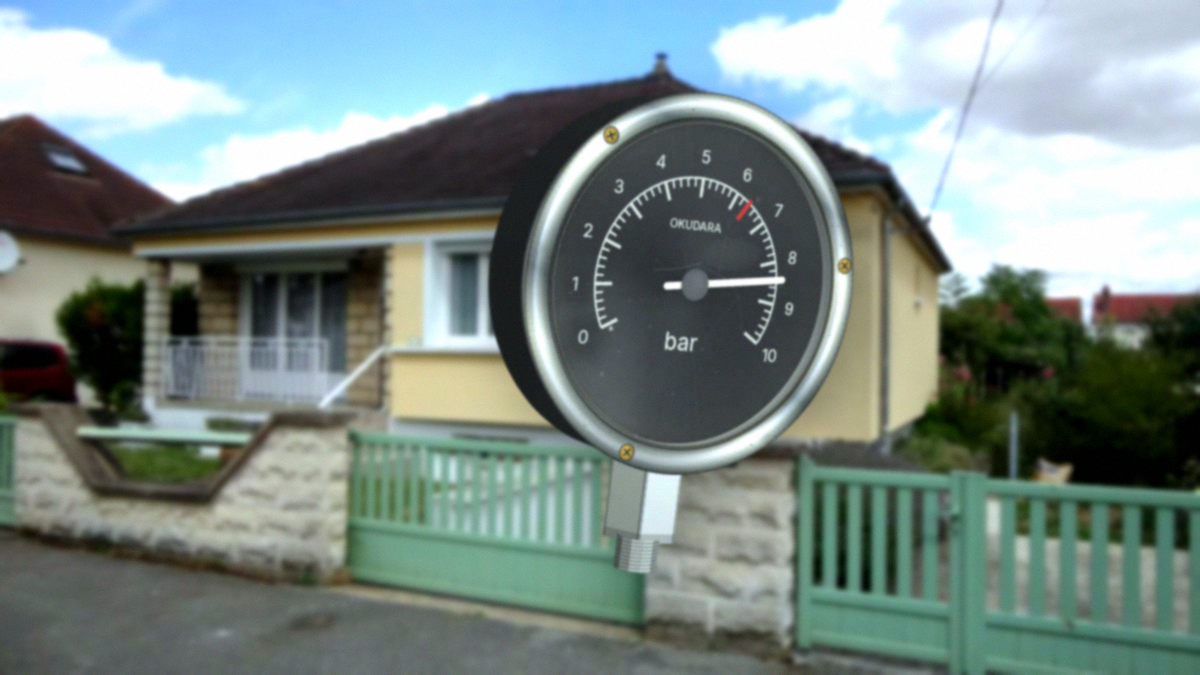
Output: **8.4** bar
